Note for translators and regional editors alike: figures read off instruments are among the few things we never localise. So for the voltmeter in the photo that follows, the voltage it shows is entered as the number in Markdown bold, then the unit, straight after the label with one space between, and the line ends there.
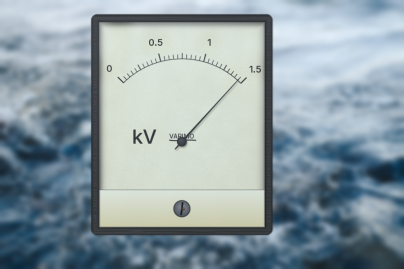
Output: **1.45** kV
